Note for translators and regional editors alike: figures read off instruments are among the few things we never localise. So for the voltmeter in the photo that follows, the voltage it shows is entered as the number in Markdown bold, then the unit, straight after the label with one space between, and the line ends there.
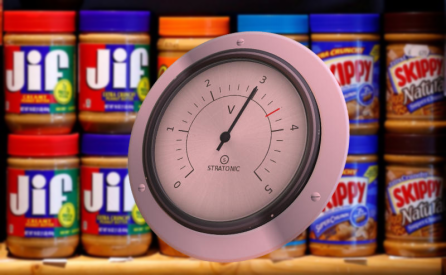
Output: **3** V
